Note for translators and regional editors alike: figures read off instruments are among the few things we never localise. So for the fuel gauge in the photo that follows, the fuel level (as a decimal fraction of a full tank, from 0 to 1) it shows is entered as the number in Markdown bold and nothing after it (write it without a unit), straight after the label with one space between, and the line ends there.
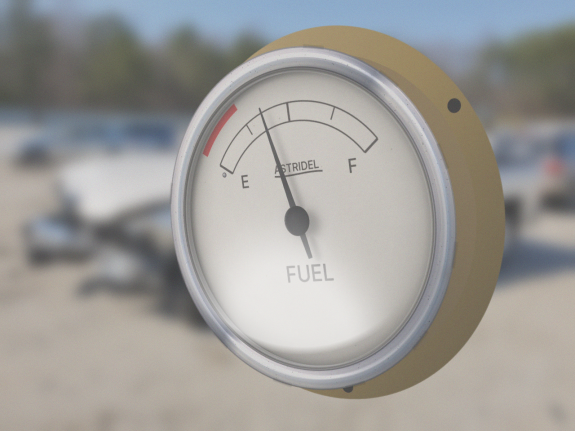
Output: **0.375**
